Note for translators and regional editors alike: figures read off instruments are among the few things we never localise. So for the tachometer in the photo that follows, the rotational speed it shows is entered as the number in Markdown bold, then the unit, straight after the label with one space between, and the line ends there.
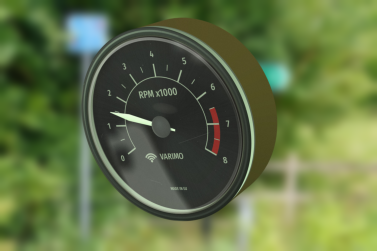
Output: **1500** rpm
